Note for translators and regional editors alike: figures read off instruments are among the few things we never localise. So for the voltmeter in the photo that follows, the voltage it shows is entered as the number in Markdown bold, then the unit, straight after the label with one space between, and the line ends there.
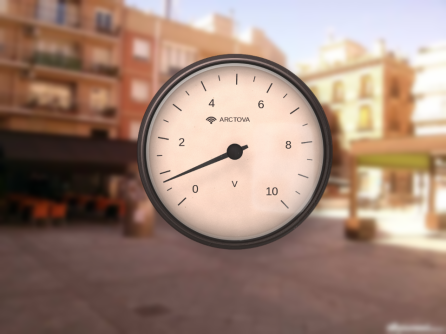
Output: **0.75** V
